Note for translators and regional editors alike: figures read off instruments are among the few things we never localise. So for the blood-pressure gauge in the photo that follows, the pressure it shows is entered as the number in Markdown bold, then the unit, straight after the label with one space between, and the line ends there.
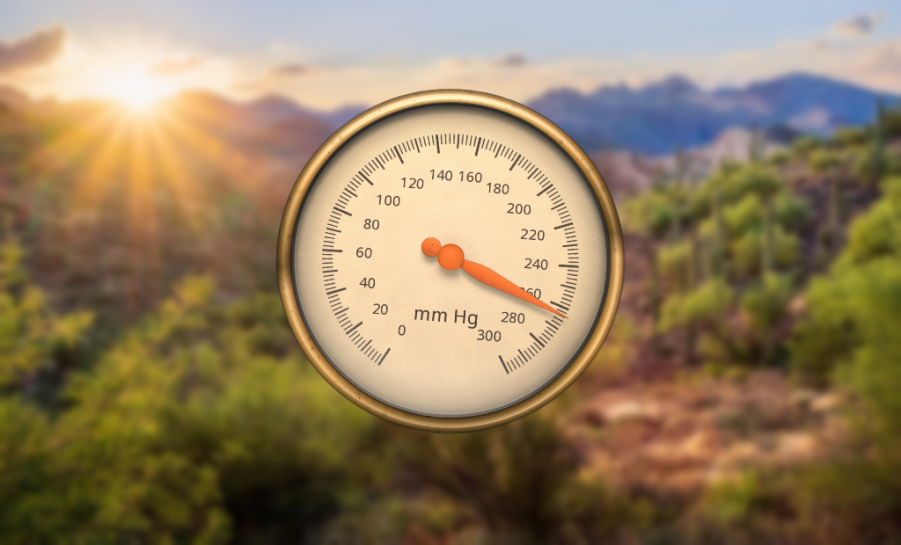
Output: **264** mmHg
